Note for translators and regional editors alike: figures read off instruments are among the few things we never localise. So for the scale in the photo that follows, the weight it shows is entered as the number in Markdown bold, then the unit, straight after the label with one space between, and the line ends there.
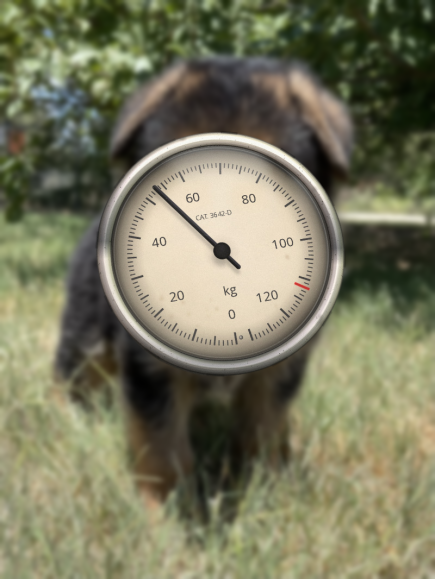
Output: **53** kg
